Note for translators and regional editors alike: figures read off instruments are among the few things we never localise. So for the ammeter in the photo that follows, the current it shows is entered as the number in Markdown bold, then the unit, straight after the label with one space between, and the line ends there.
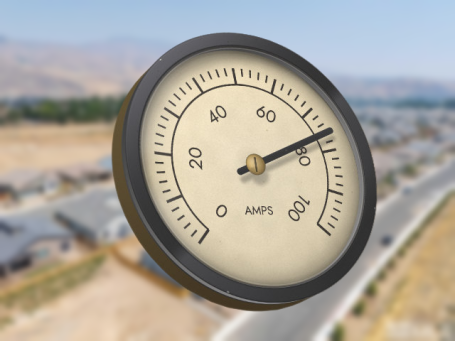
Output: **76** A
